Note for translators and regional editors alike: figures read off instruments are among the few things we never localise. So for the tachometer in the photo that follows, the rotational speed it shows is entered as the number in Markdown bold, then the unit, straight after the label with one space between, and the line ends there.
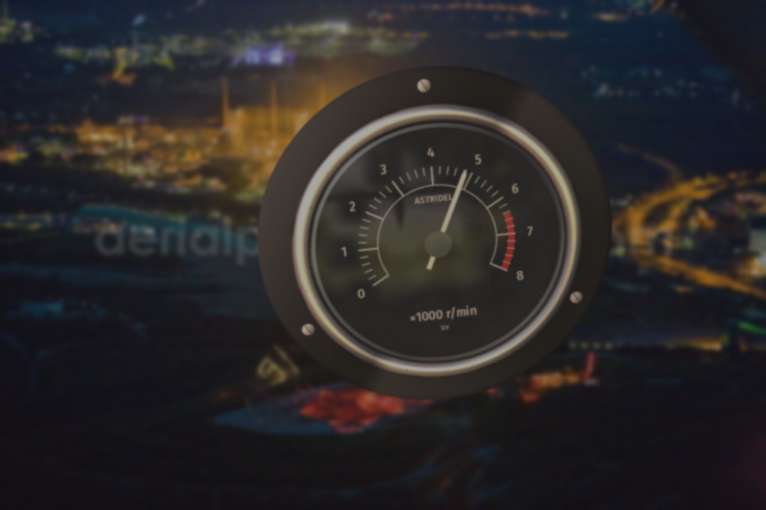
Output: **4800** rpm
